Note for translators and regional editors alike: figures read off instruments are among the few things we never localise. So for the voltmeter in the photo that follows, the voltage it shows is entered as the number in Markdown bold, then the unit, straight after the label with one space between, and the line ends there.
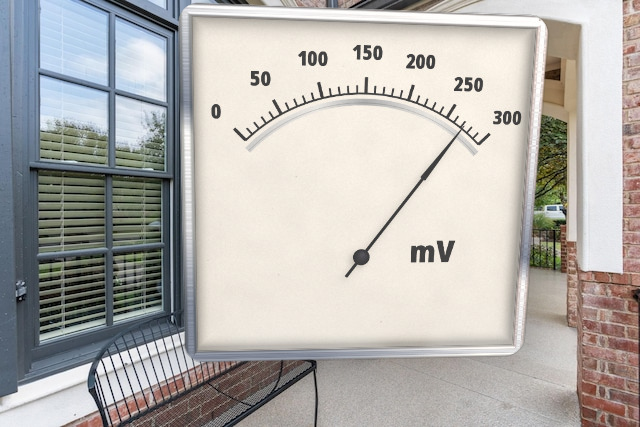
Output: **270** mV
